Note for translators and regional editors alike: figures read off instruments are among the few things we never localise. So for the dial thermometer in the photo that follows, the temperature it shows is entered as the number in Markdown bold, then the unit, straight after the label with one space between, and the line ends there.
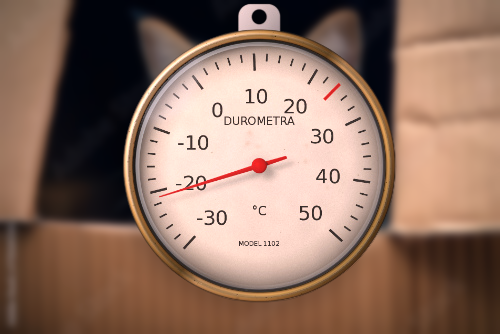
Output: **-21** °C
